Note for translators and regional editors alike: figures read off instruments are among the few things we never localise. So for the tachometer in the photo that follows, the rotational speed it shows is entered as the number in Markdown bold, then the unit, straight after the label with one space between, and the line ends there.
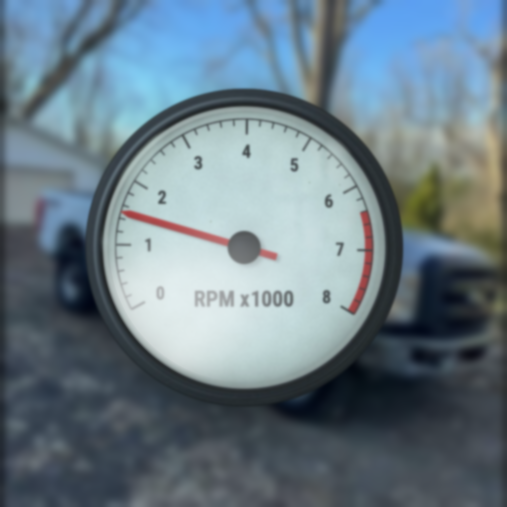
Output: **1500** rpm
